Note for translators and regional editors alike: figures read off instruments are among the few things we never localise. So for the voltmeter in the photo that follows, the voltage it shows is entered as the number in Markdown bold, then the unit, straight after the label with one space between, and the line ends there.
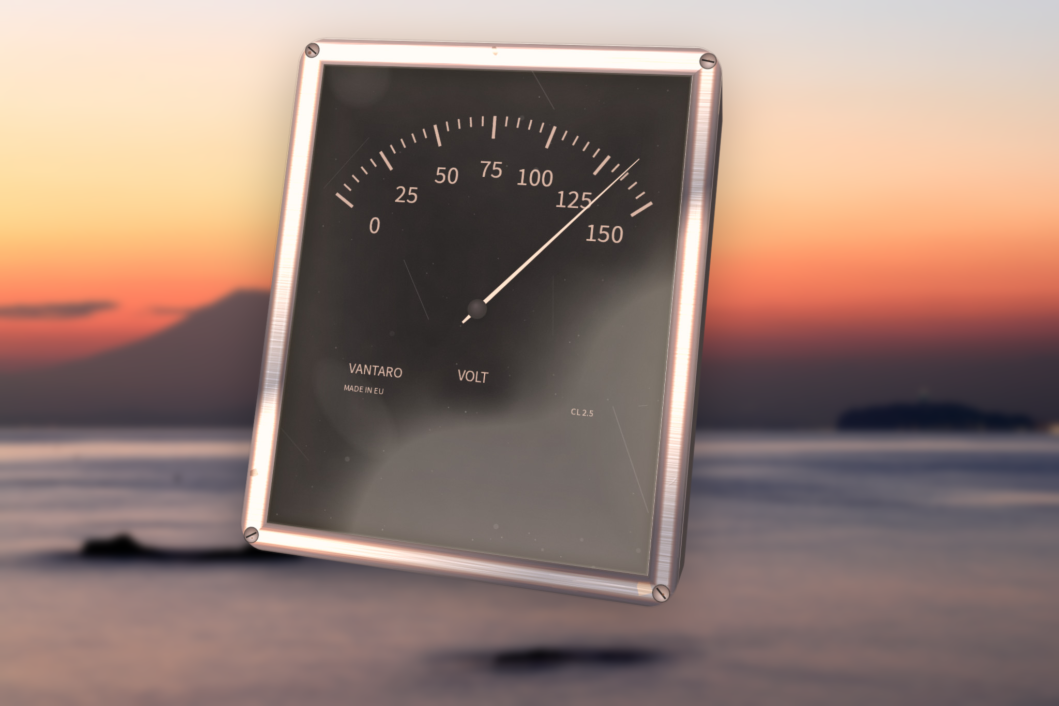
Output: **135** V
